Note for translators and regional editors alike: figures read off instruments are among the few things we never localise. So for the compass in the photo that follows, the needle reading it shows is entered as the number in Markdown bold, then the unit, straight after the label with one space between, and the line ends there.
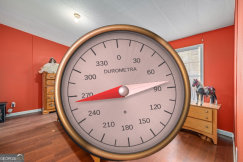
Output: **262.5** °
